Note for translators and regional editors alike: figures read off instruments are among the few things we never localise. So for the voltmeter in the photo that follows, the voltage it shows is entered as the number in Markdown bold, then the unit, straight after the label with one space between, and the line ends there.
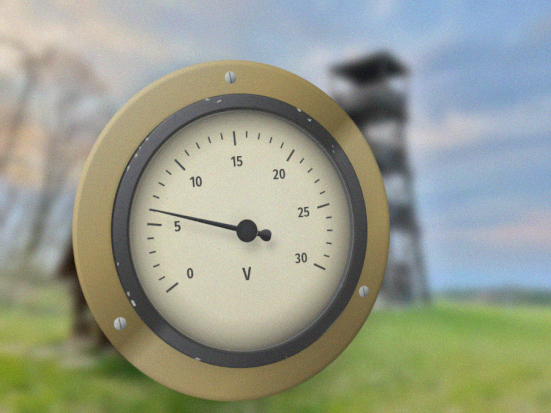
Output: **6** V
